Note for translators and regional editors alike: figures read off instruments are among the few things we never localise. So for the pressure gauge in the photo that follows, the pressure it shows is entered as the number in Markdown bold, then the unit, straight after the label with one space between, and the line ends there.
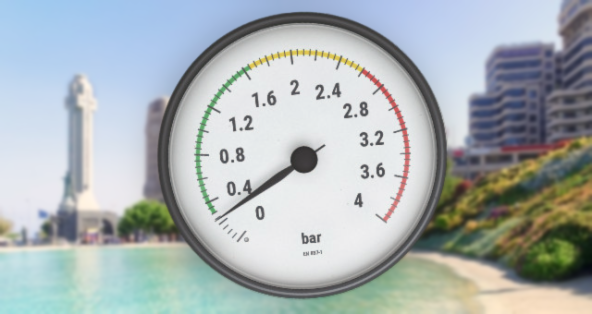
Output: **0.25** bar
